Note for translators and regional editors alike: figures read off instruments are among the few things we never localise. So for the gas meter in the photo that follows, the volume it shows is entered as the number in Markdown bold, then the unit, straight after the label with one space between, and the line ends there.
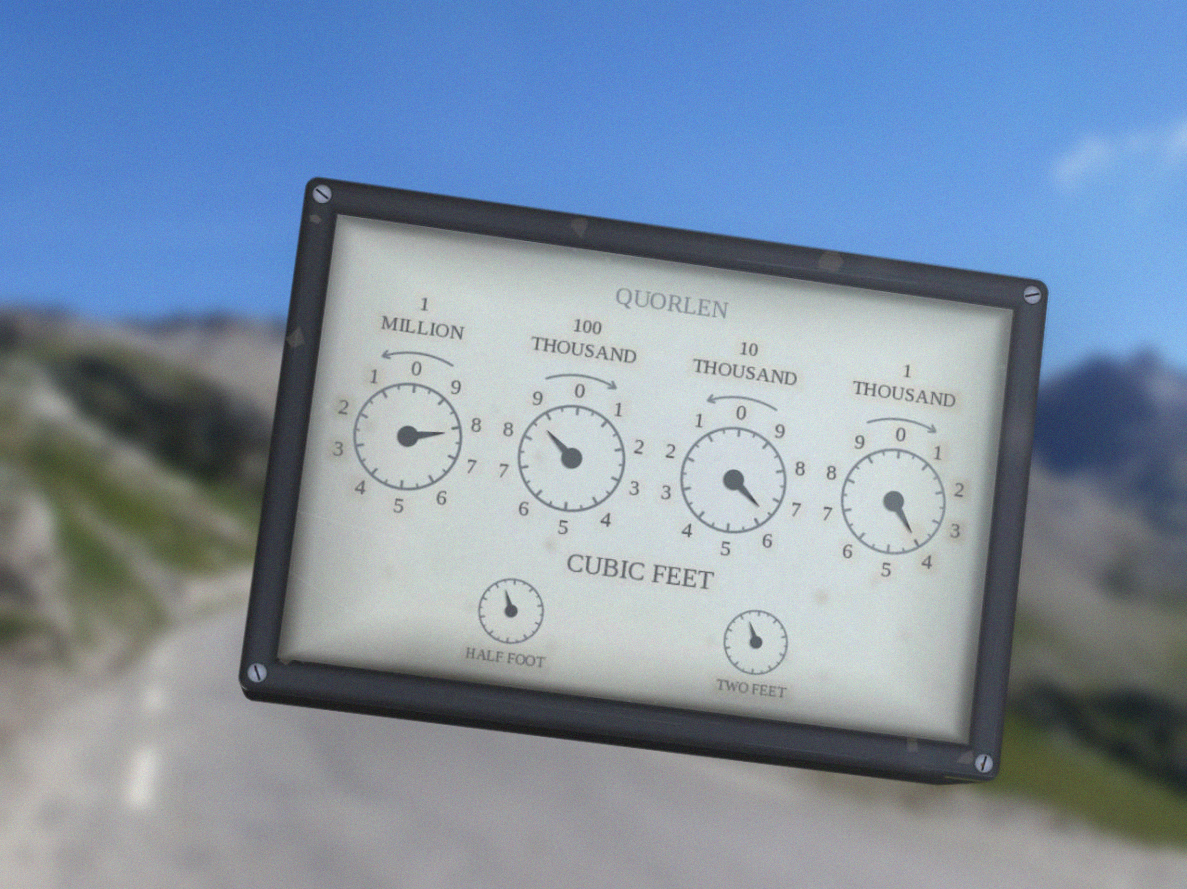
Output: **786400** ft³
